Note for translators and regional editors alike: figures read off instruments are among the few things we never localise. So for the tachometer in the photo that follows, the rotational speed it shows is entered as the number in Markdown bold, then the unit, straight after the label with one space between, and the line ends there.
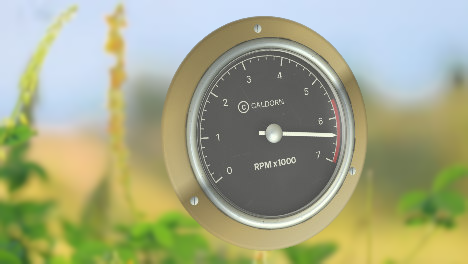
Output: **6400** rpm
